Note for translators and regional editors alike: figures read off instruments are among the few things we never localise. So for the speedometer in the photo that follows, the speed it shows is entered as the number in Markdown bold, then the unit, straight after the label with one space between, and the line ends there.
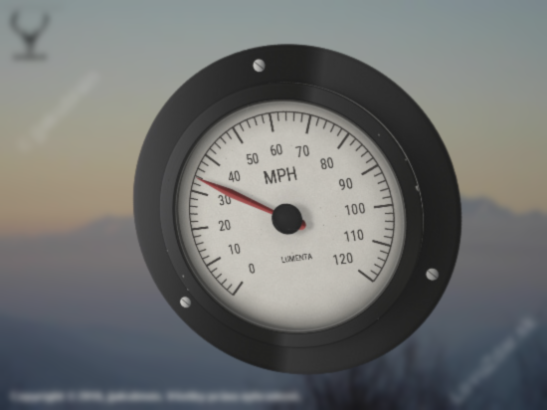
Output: **34** mph
